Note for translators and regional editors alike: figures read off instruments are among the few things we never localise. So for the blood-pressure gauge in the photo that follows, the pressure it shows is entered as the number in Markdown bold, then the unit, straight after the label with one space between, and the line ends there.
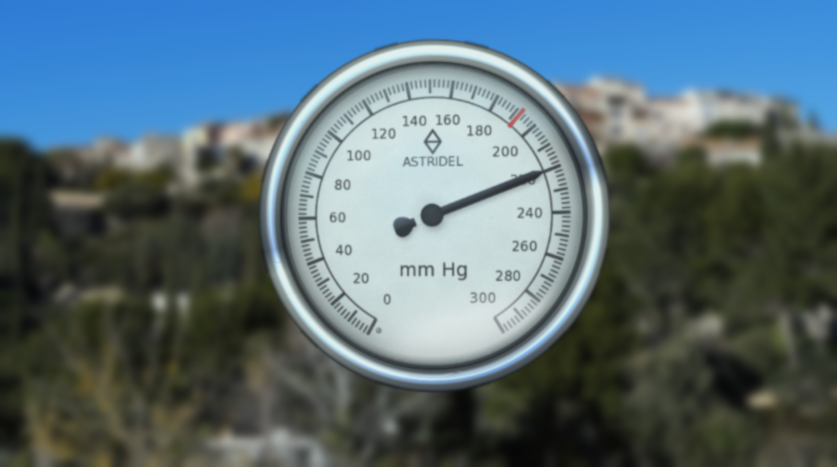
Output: **220** mmHg
